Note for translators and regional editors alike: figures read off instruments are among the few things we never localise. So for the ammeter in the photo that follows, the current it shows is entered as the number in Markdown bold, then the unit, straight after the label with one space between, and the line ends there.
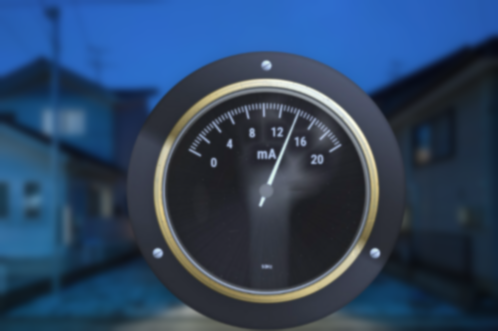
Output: **14** mA
